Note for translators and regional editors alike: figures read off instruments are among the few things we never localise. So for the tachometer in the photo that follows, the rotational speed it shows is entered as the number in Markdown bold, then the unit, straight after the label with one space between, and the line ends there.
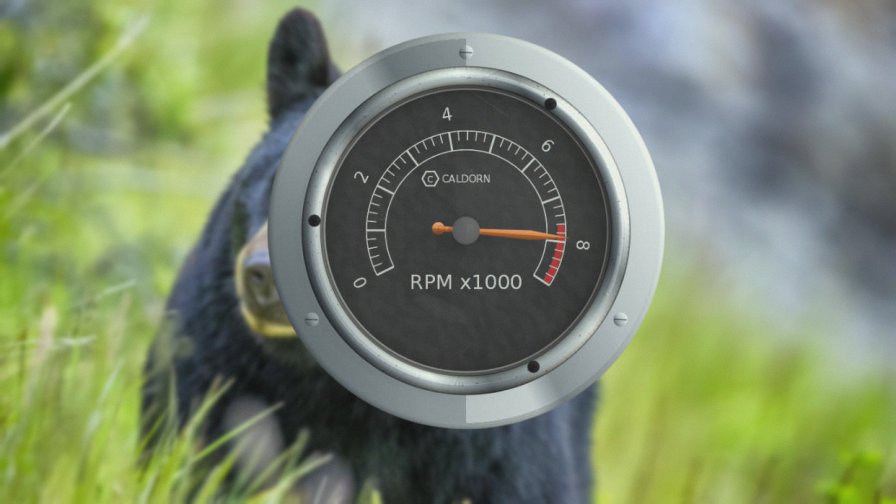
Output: **7900** rpm
